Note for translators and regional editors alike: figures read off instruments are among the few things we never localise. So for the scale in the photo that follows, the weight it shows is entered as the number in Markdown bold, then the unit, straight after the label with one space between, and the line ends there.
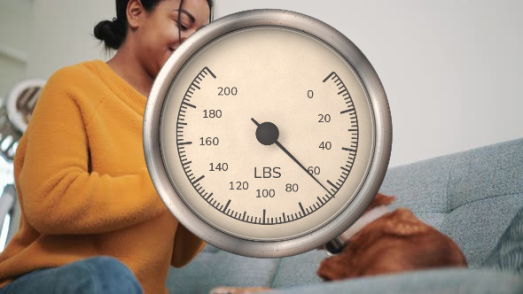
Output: **64** lb
